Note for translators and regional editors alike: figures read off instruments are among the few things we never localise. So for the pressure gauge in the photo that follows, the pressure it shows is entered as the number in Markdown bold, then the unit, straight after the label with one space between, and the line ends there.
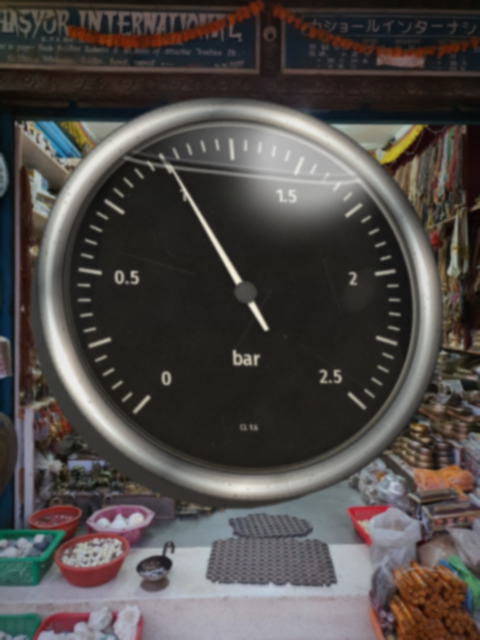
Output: **1** bar
